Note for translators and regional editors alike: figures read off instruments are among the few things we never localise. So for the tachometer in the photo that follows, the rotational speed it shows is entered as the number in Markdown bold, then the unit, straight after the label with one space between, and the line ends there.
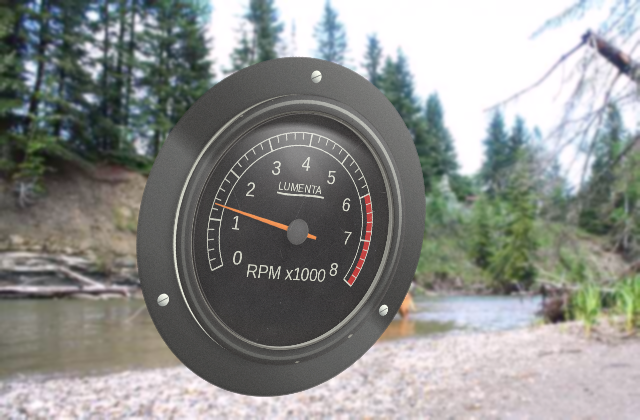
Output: **1300** rpm
